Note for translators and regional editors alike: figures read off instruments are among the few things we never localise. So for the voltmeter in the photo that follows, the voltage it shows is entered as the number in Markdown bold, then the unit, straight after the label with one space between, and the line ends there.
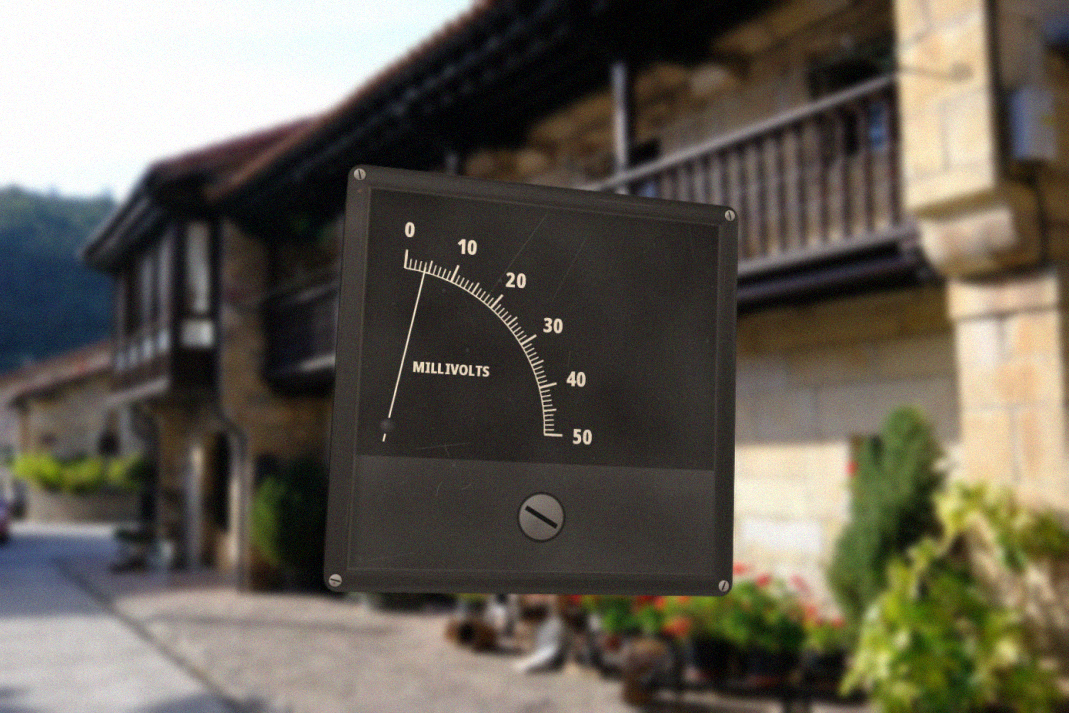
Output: **4** mV
